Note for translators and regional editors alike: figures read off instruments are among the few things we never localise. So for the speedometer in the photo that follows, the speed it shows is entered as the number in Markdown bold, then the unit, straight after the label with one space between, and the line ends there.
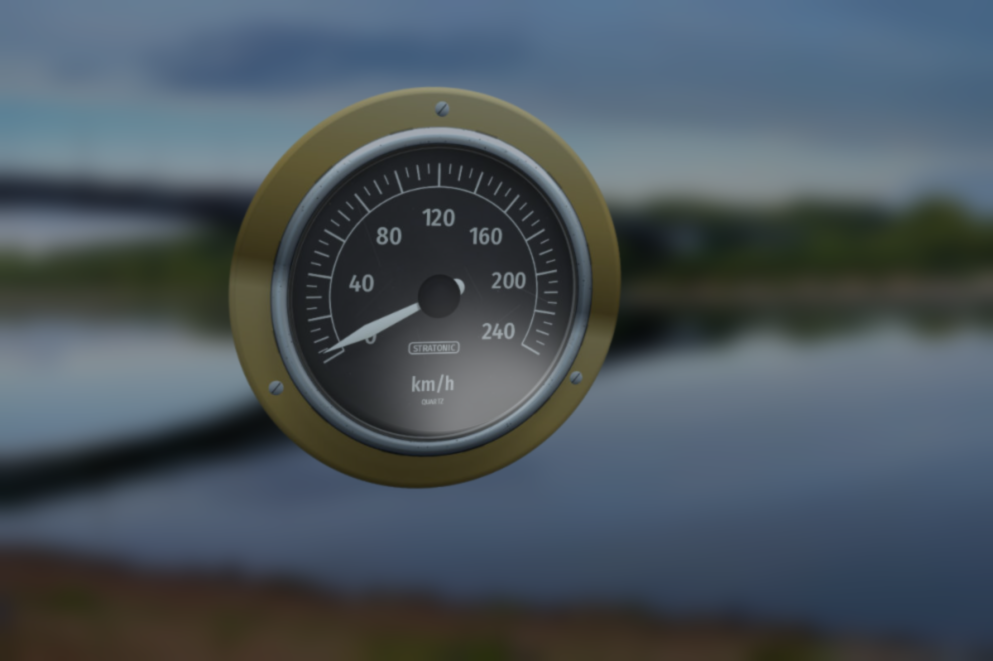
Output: **5** km/h
